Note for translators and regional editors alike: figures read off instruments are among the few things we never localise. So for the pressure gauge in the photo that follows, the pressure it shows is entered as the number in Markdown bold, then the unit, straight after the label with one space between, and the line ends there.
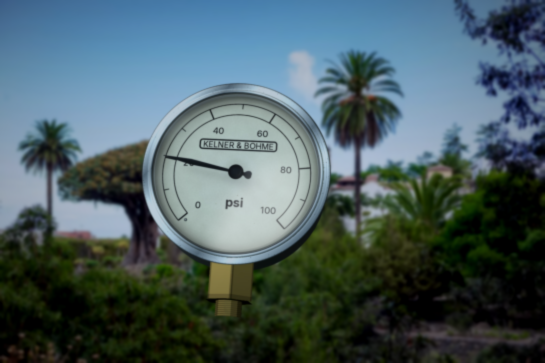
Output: **20** psi
